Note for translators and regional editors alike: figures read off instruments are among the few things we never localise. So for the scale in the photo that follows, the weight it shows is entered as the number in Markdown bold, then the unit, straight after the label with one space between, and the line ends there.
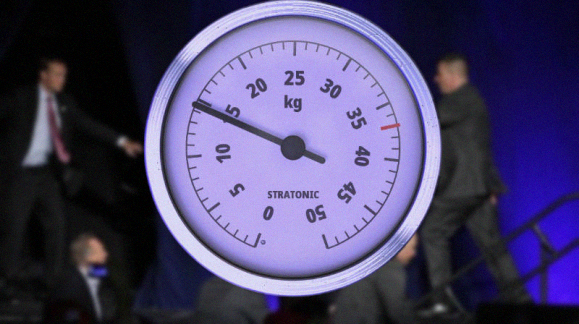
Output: **14.5** kg
